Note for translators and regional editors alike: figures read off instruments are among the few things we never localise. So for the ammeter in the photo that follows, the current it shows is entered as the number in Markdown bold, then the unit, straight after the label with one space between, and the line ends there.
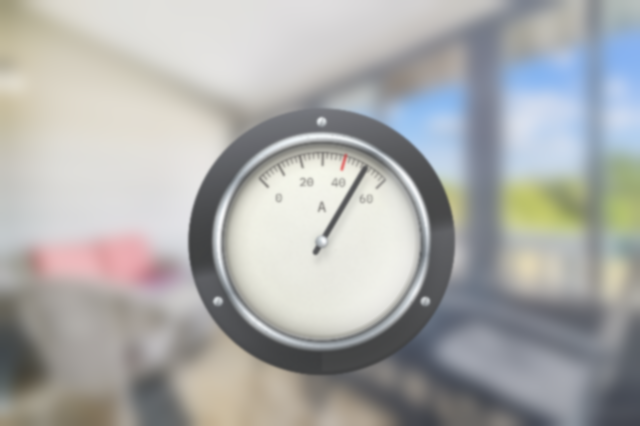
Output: **50** A
